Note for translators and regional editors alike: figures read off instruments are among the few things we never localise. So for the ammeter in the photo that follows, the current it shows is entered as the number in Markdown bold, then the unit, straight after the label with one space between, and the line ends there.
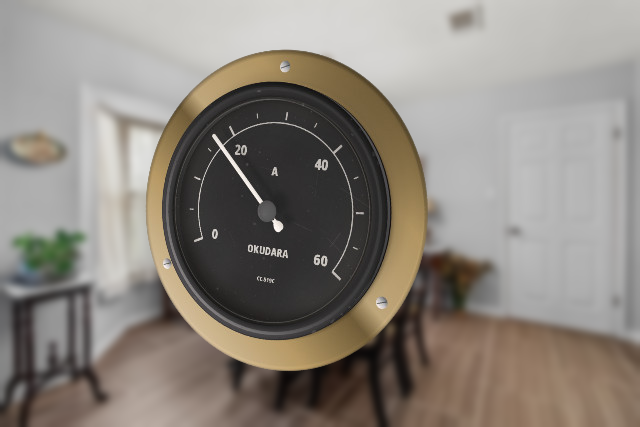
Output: **17.5** A
